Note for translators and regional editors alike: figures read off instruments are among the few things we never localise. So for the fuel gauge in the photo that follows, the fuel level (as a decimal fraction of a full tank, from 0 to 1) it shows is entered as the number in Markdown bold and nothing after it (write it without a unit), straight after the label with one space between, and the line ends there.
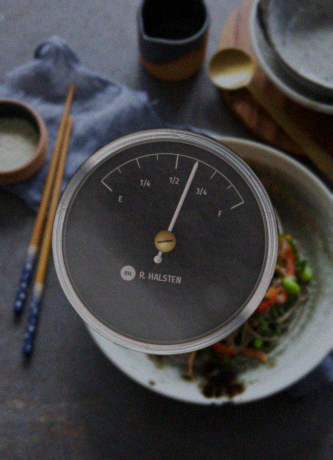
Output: **0.625**
